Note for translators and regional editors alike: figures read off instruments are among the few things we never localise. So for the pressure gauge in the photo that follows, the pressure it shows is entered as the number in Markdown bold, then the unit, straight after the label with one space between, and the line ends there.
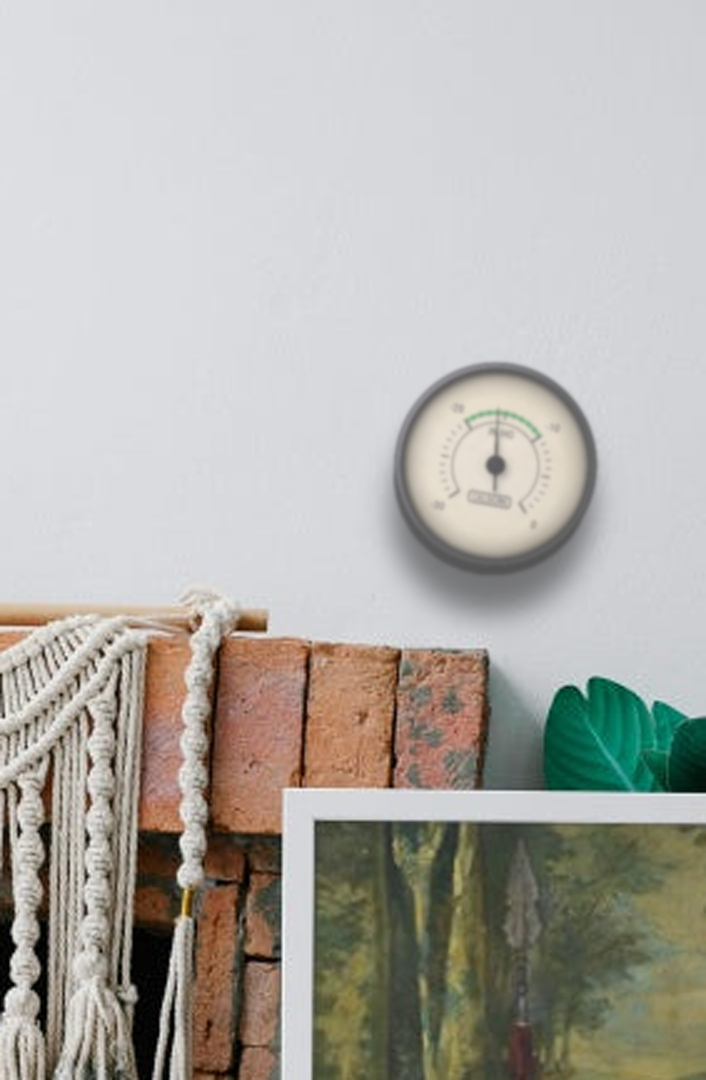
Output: **-16** inHg
